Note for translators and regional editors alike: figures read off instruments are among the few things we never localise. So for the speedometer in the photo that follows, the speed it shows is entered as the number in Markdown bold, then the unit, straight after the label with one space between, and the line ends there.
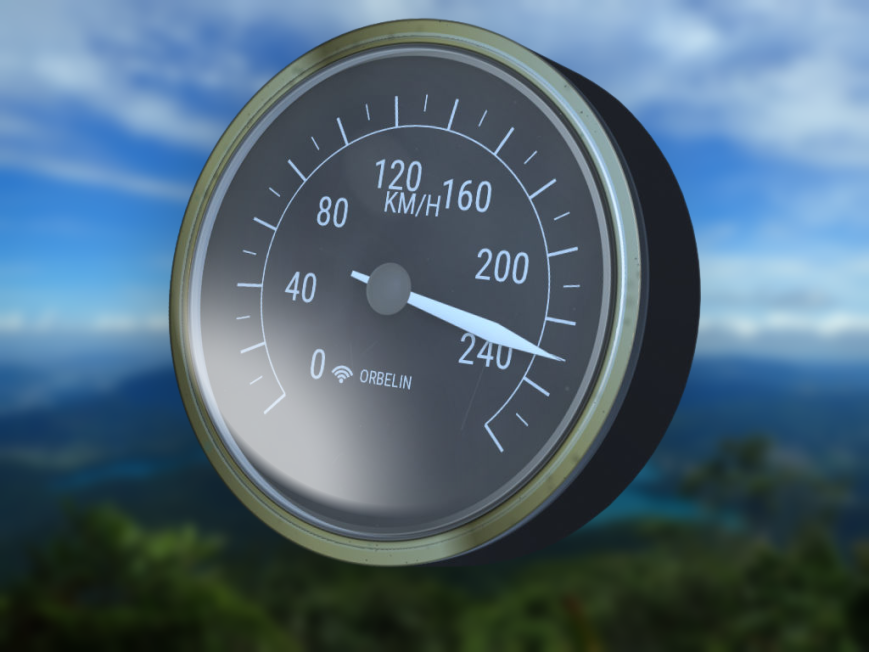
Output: **230** km/h
